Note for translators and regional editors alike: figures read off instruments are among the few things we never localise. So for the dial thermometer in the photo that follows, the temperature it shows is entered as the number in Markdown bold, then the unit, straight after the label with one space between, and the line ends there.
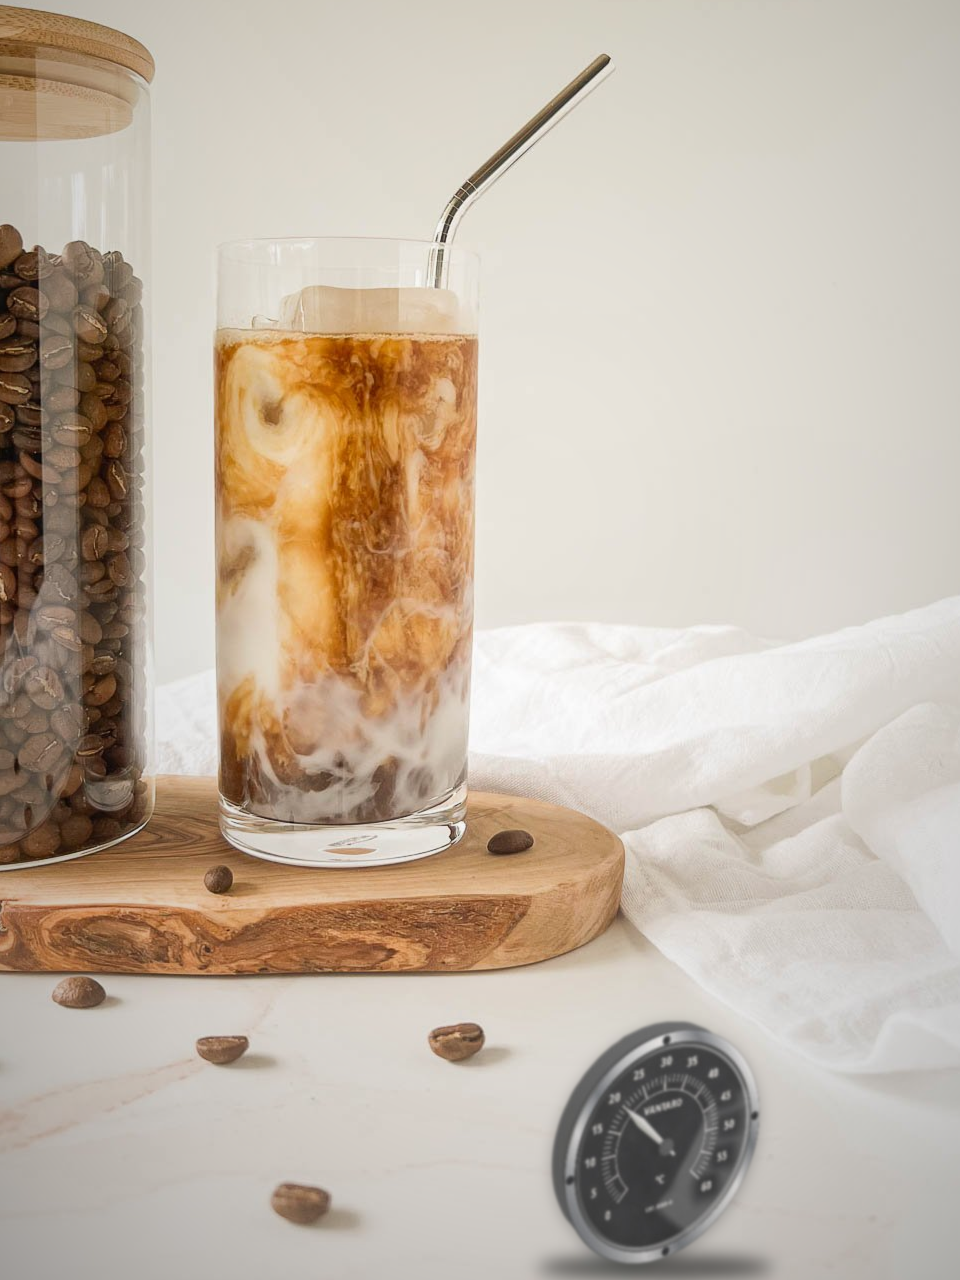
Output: **20** °C
